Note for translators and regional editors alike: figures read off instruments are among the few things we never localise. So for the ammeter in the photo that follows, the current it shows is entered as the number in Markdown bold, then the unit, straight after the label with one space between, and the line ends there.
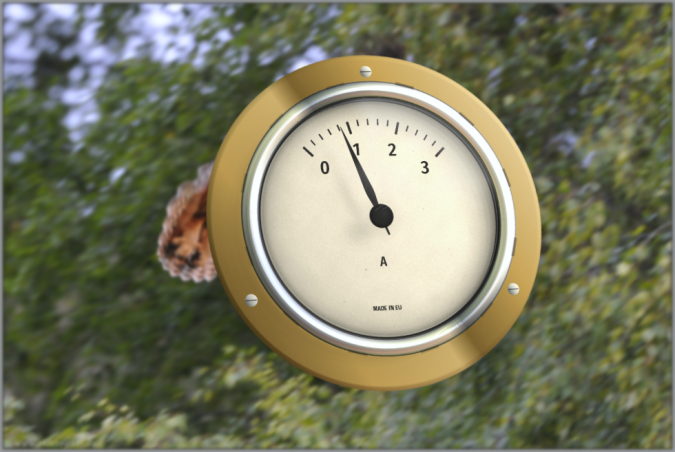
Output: **0.8** A
